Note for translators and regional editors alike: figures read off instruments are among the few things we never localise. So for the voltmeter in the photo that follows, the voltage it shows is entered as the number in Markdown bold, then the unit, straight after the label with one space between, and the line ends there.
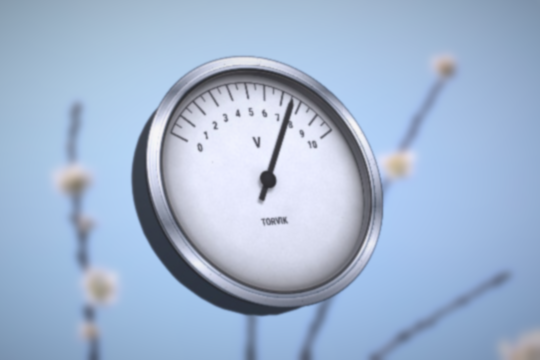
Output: **7.5** V
